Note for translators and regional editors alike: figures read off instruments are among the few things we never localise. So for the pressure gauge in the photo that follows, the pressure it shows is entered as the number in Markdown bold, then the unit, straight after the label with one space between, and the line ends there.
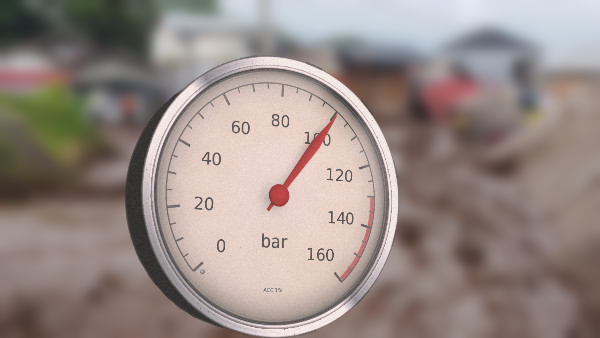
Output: **100** bar
